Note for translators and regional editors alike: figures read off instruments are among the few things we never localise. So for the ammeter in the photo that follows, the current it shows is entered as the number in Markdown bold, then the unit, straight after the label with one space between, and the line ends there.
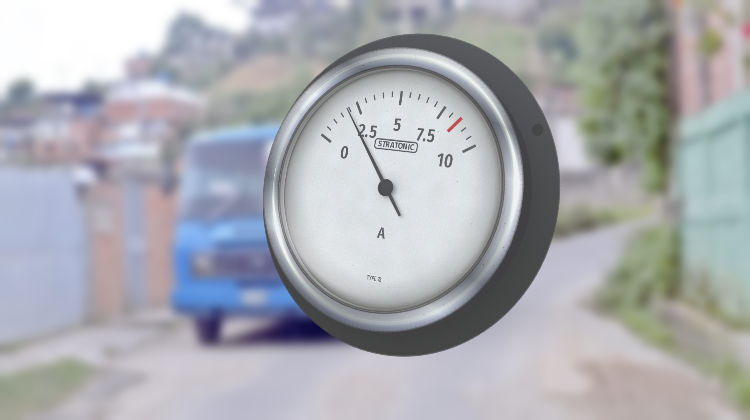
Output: **2** A
